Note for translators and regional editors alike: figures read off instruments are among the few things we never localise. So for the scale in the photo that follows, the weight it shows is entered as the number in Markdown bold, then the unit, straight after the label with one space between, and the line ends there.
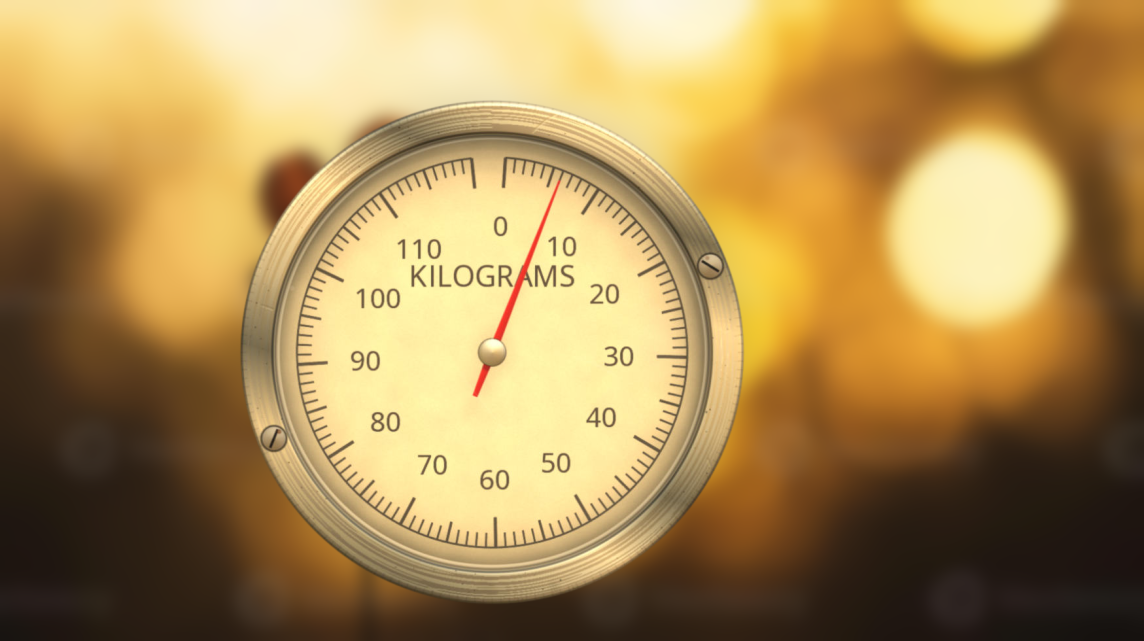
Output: **6** kg
